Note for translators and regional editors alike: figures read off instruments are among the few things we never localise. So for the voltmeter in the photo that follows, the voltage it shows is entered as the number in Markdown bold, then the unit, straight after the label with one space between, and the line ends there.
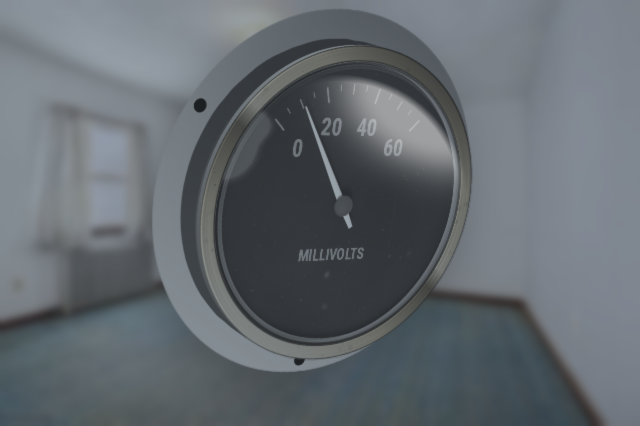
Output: **10** mV
